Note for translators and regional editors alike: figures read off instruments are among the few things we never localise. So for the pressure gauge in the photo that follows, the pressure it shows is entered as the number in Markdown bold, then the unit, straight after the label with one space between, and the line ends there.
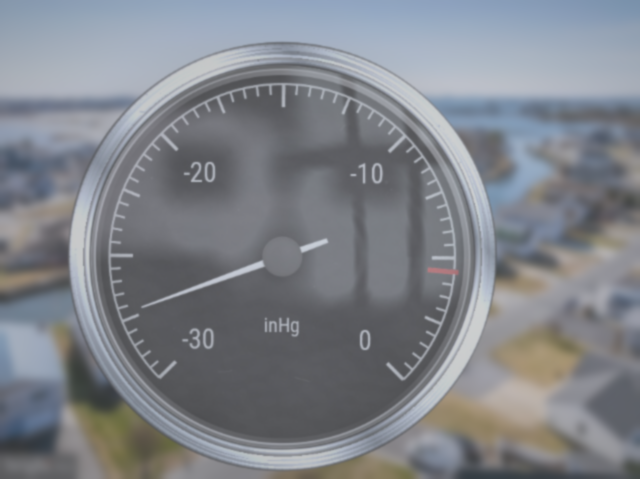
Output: **-27.25** inHg
